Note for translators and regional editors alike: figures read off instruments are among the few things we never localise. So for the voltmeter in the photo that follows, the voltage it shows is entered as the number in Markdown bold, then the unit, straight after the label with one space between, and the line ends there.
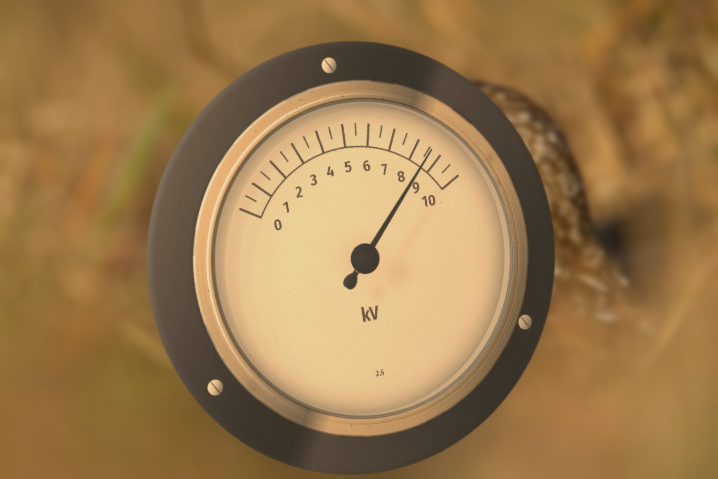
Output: **8.5** kV
